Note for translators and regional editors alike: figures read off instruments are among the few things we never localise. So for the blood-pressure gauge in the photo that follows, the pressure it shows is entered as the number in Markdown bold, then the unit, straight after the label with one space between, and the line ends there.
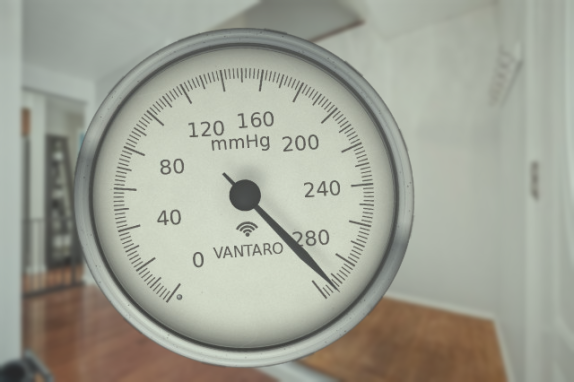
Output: **294** mmHg
